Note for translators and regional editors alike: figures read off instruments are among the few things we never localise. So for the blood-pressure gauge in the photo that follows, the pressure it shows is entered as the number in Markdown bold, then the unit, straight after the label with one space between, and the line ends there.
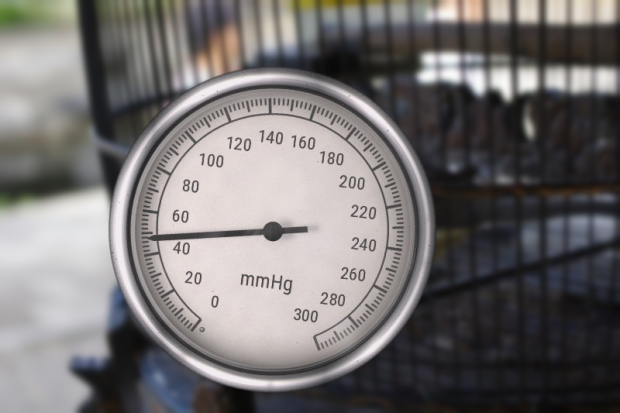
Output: **48** mmHg
